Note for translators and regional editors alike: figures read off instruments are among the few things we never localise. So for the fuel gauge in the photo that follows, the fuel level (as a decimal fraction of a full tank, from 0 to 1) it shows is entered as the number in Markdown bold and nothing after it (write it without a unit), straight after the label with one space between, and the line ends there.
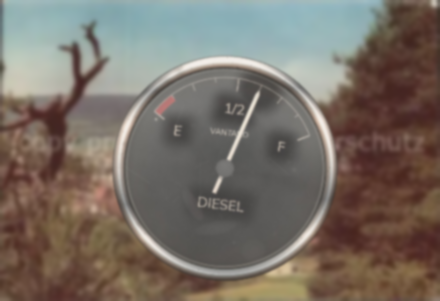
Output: **0.625**
